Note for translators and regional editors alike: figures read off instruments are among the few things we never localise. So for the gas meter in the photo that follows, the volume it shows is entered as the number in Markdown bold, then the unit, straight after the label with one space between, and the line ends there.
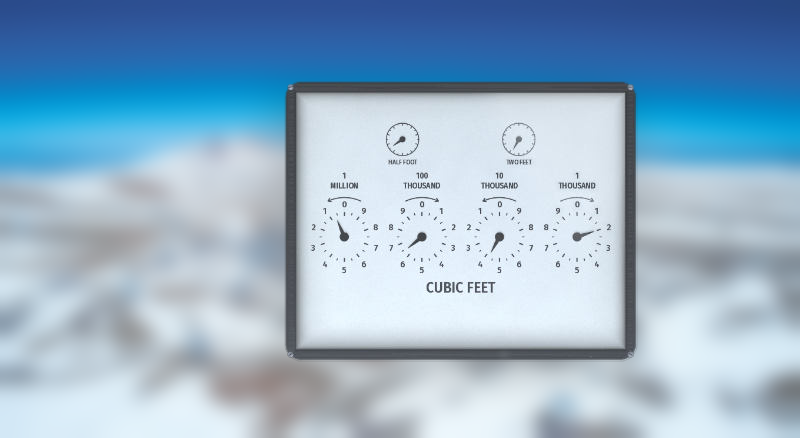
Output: **64200** ft³
